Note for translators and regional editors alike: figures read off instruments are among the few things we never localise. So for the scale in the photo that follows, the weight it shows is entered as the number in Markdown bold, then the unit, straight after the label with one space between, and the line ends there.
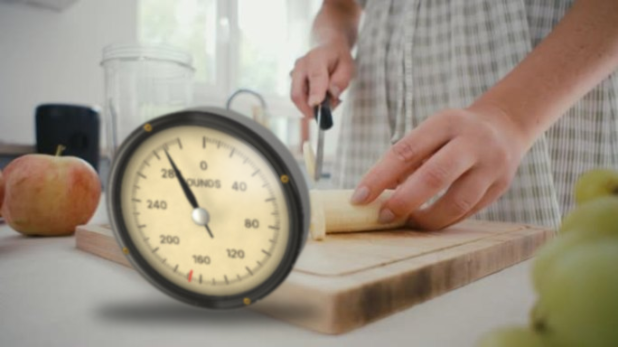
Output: **290** lb
